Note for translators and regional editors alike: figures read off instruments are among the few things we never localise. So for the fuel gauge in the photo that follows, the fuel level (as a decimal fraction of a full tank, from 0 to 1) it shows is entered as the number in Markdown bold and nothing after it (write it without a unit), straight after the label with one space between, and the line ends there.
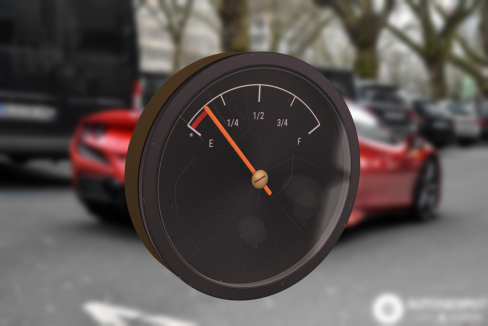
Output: **0.125**
